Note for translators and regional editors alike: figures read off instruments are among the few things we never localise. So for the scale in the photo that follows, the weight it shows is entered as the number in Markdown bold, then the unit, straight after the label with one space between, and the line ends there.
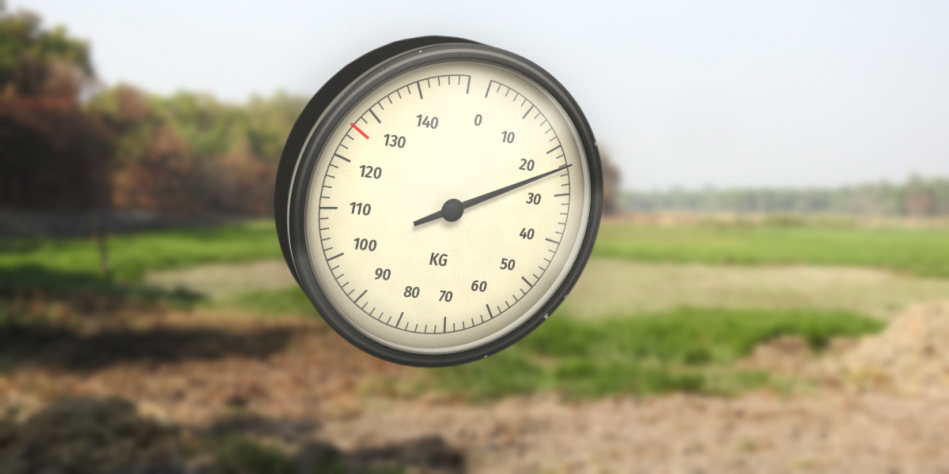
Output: **24** kg
